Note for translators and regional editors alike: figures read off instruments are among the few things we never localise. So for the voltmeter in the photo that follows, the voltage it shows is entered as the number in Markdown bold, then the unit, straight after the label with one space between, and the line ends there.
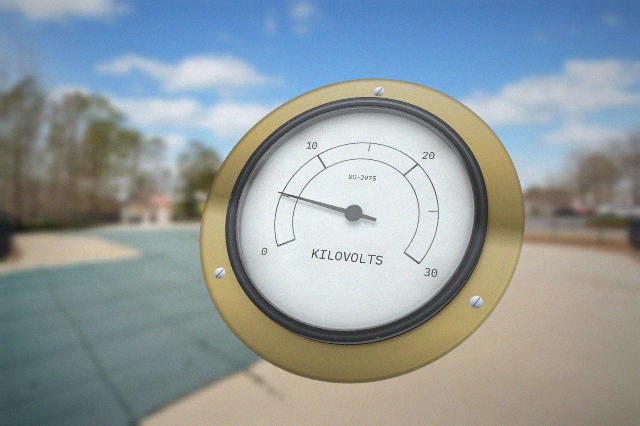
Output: **5** kV
